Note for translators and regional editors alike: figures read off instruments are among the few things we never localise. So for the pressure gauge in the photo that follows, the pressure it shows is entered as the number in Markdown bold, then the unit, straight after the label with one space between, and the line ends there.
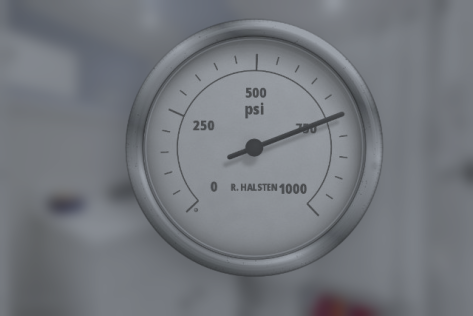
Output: **750** psi
